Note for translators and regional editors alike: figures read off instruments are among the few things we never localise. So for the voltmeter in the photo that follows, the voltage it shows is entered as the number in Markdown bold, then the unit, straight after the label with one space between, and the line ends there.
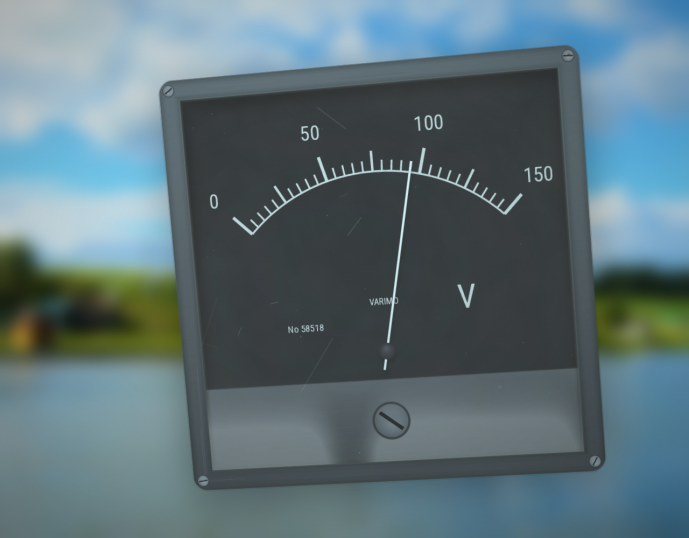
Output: **95** V
